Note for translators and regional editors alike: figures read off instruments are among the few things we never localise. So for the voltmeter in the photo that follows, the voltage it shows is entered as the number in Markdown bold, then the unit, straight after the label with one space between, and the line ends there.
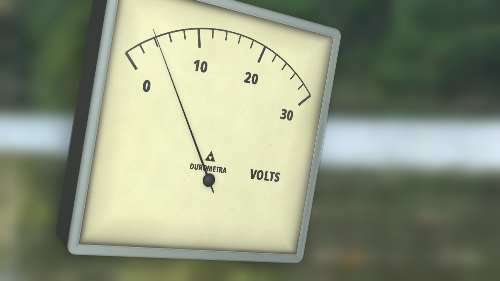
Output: **4** V
